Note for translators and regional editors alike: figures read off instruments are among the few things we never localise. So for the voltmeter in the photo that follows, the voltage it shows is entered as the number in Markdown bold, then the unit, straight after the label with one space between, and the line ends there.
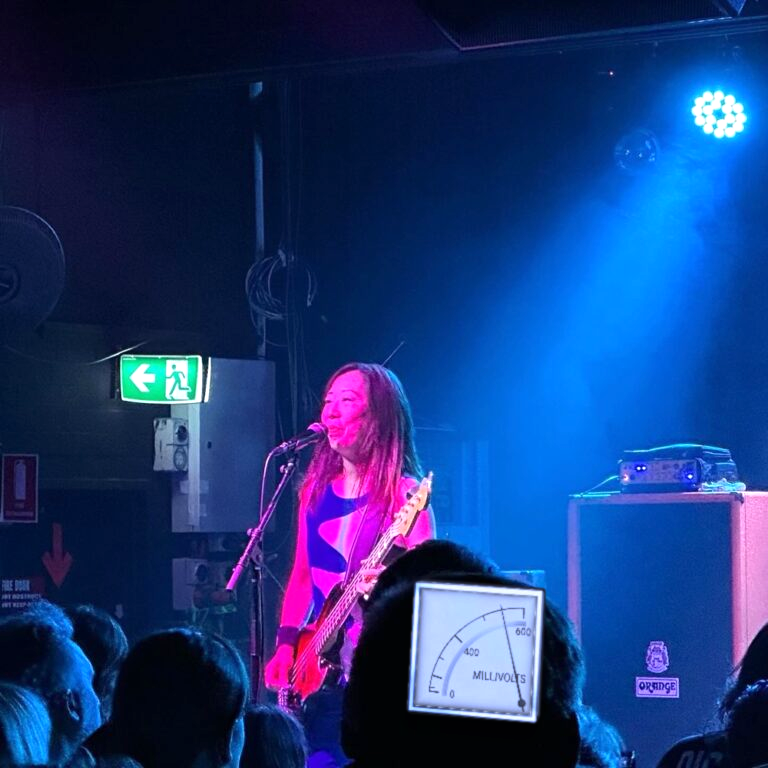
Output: **550** mV
